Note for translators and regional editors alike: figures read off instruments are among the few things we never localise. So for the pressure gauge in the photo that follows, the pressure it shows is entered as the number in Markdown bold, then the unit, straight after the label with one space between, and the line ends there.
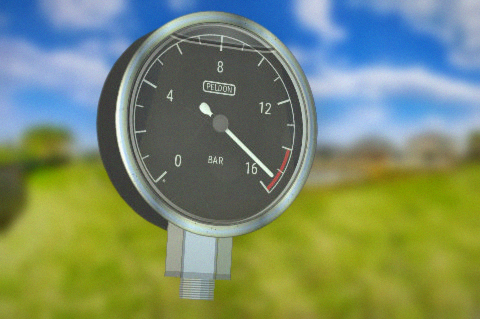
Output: **15.5** bar
